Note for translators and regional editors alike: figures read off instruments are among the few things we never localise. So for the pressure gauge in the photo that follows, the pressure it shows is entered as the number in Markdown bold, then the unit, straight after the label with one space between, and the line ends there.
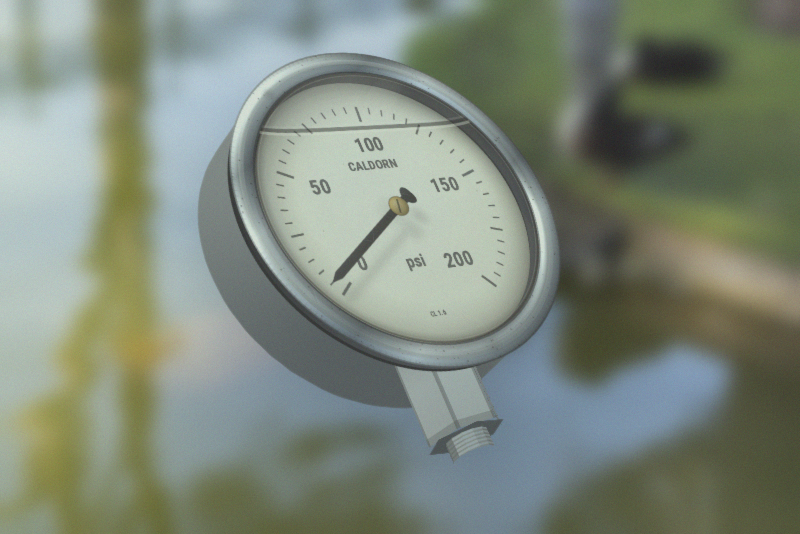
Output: **5** psi
